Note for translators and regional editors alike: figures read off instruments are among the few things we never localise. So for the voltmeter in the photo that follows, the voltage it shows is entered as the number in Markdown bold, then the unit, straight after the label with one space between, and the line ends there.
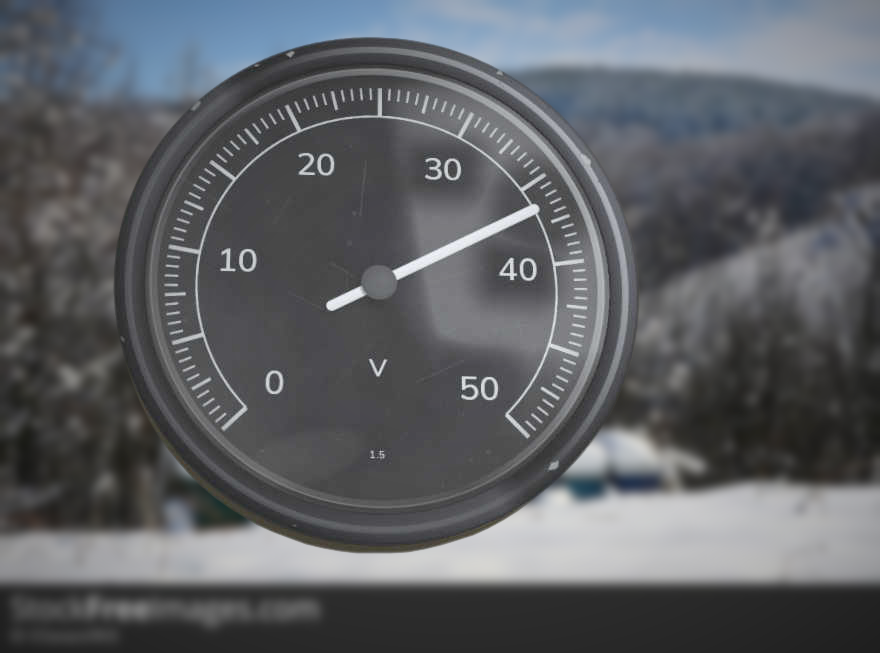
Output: **36.5** V
